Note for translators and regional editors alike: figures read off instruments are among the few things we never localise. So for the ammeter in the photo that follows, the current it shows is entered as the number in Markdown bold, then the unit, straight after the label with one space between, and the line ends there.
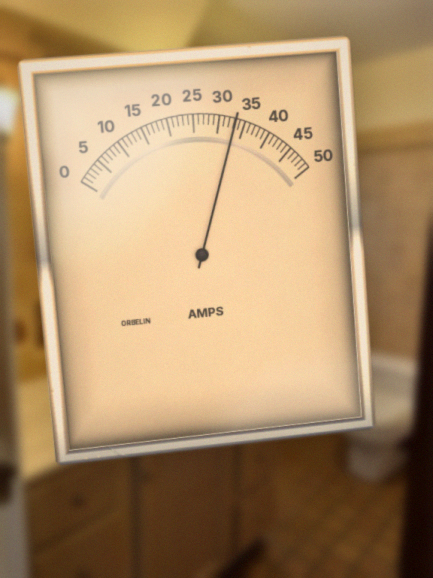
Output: **33** A
